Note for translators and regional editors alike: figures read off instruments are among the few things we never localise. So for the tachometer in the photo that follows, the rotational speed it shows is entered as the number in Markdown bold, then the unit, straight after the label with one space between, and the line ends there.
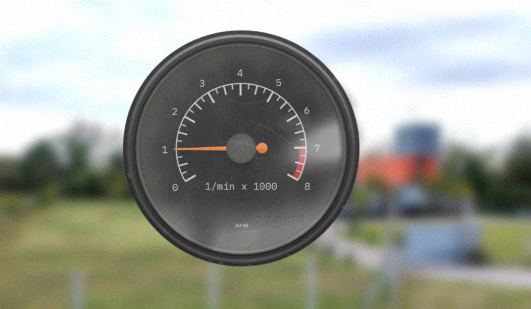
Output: **1000** rpm
